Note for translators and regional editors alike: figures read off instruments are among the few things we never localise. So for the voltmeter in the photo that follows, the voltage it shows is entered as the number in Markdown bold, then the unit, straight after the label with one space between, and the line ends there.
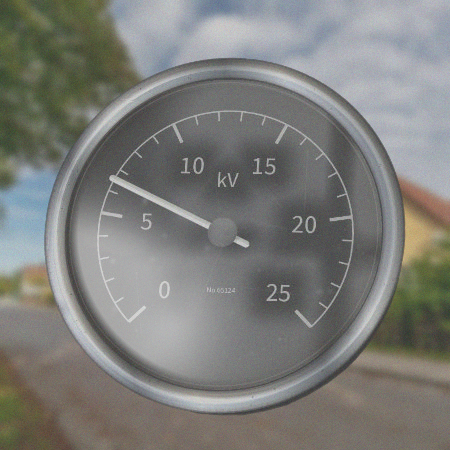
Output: **6.5** kV
